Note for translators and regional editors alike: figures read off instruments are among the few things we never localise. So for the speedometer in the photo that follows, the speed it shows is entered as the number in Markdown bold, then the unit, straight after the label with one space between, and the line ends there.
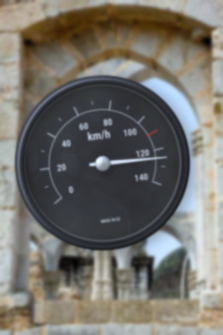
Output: **125** km/h
